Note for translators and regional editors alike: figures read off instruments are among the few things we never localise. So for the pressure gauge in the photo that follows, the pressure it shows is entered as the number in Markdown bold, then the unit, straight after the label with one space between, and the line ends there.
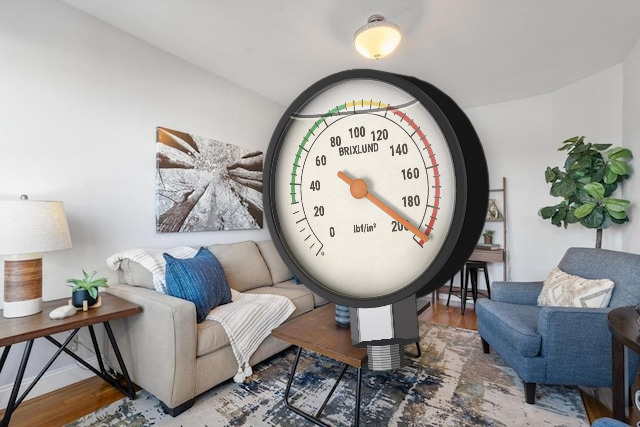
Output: **195** psi
